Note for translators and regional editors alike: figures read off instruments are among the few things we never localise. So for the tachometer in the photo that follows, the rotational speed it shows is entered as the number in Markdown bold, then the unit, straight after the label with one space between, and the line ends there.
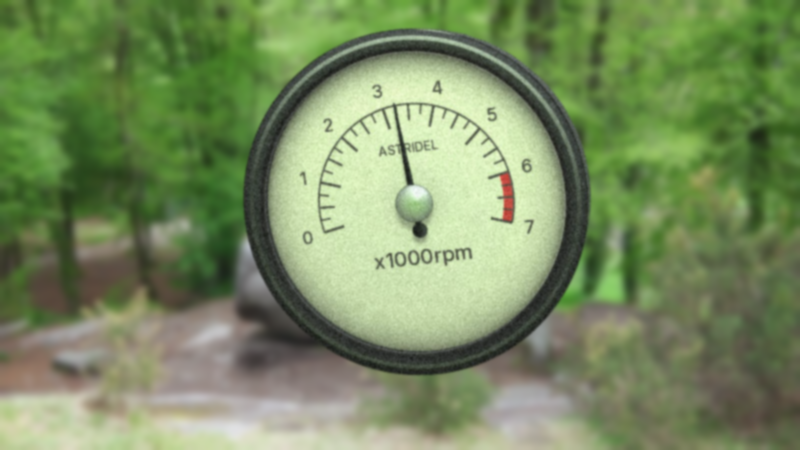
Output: **3250** rpm
